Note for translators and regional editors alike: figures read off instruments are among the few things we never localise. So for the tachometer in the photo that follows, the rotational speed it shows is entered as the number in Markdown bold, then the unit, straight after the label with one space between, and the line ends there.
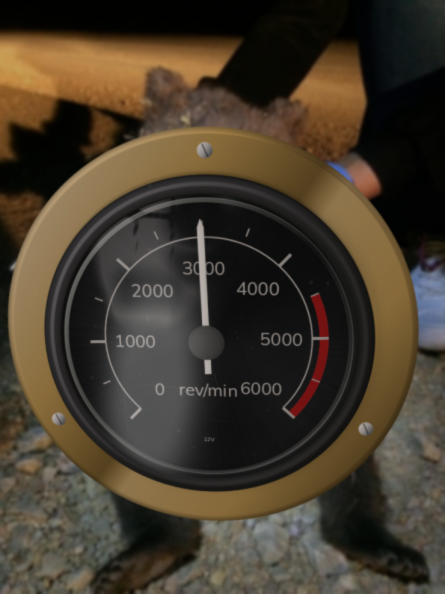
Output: **3000** rpm
